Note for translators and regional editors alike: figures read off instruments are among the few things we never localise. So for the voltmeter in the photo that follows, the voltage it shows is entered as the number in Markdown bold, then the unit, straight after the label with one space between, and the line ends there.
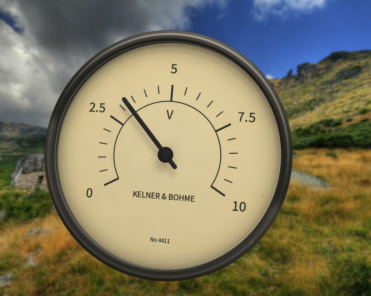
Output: **3.25** V
